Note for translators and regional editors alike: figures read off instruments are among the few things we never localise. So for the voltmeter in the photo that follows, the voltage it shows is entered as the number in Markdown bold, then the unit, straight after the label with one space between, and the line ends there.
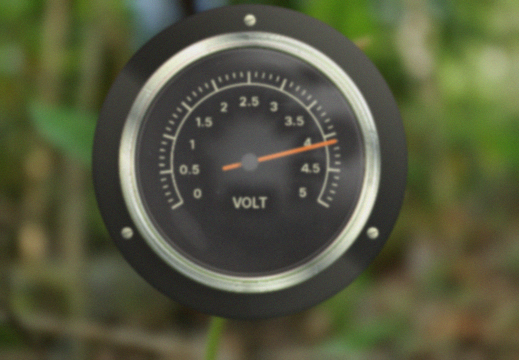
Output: **4.1** V
